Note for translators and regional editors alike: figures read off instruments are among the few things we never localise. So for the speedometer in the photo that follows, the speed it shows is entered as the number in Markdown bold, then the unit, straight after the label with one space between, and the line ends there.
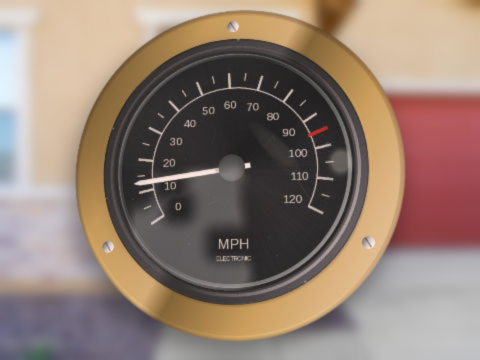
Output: **12.5** mph
